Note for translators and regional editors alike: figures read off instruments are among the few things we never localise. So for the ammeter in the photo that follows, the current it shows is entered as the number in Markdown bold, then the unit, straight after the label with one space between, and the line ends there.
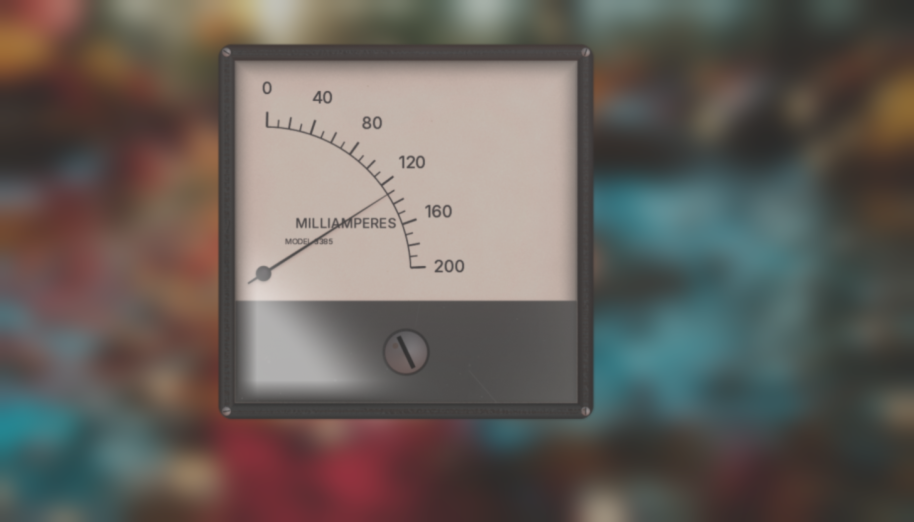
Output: **130** mA
